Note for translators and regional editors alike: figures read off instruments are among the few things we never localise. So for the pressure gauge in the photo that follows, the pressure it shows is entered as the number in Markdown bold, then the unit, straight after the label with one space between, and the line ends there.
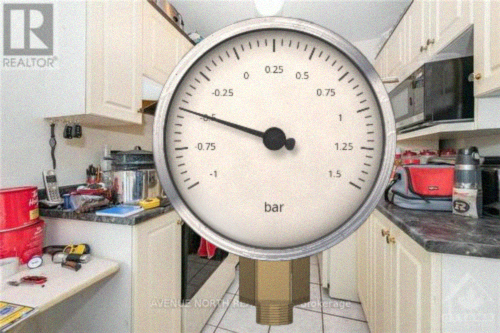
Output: **-0.5** bar
